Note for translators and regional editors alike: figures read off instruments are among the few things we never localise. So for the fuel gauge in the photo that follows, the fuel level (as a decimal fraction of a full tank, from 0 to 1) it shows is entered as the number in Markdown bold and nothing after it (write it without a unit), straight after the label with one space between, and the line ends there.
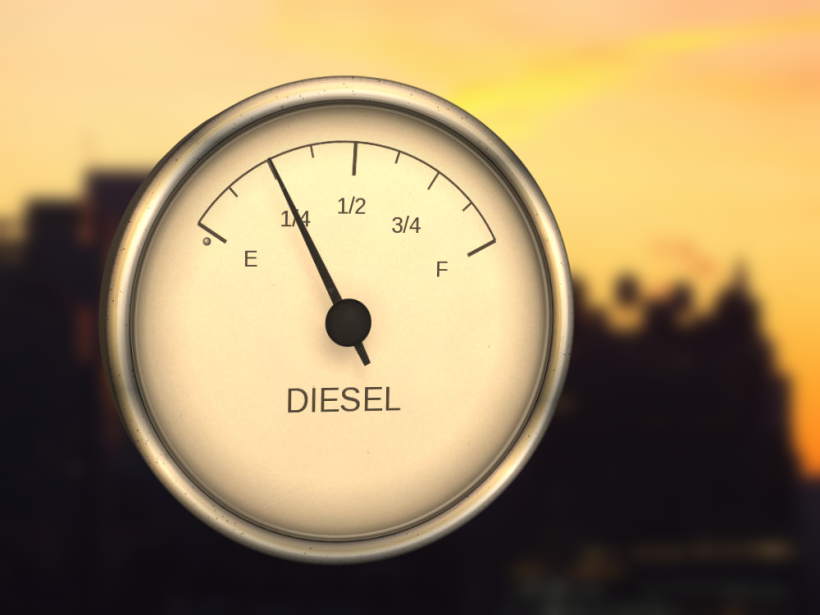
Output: **0.25**
